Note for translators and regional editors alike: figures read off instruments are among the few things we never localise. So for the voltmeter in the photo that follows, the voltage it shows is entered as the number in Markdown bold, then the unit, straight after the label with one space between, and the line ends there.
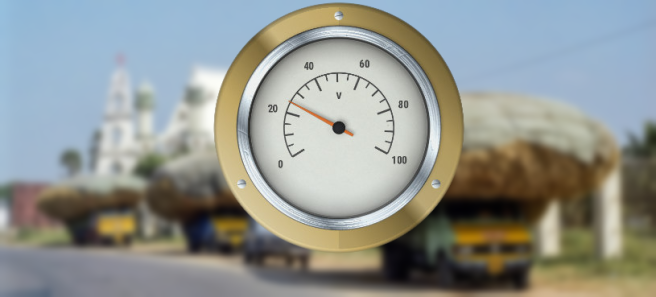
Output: **25** V
